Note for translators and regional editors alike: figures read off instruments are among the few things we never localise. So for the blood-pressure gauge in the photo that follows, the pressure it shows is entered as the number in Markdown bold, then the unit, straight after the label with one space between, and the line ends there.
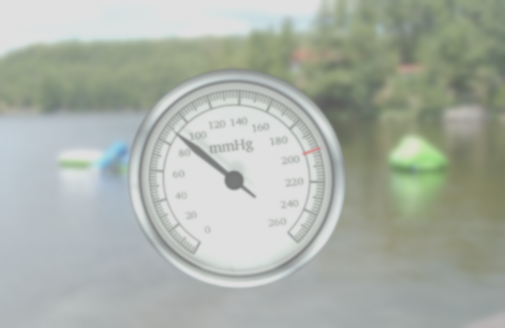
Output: **90** mmHg
